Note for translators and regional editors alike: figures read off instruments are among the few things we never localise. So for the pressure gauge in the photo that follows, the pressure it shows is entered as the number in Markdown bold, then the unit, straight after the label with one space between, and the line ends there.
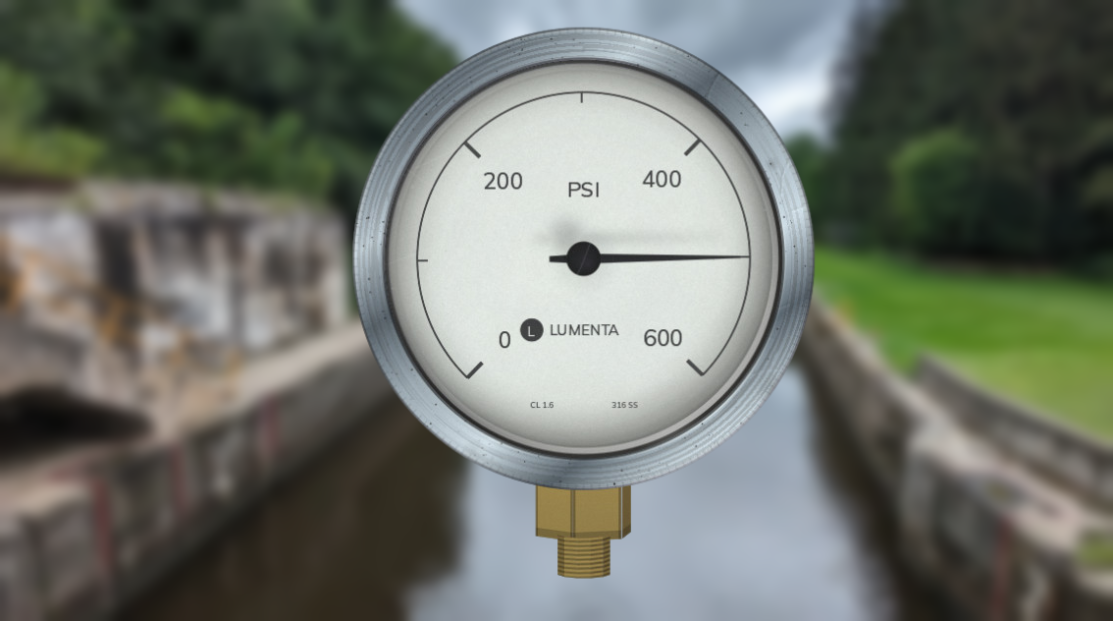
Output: **500** psi
